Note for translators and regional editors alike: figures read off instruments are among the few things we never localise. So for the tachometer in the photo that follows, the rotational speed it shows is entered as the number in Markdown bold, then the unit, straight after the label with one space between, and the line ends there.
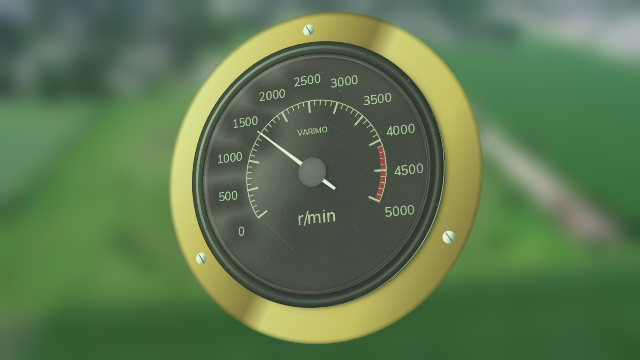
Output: **1500** rpm
